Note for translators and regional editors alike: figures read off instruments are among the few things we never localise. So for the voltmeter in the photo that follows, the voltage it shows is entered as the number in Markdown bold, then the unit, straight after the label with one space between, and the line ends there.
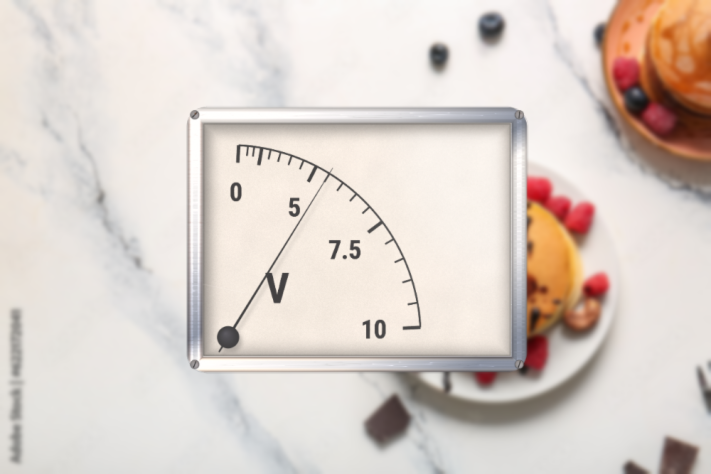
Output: **5.5** V
